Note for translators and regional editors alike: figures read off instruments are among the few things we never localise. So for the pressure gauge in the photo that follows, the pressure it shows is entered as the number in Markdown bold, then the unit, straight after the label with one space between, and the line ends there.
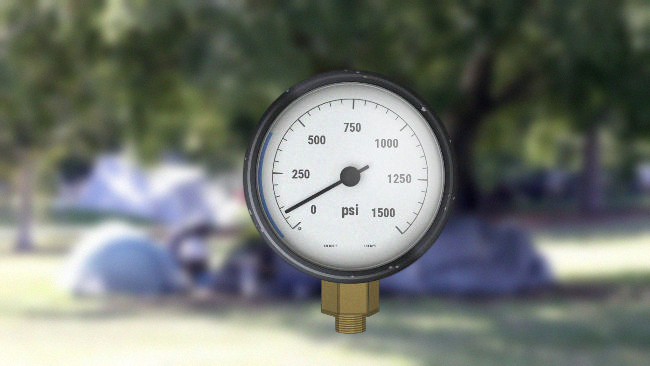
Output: **75** psi
